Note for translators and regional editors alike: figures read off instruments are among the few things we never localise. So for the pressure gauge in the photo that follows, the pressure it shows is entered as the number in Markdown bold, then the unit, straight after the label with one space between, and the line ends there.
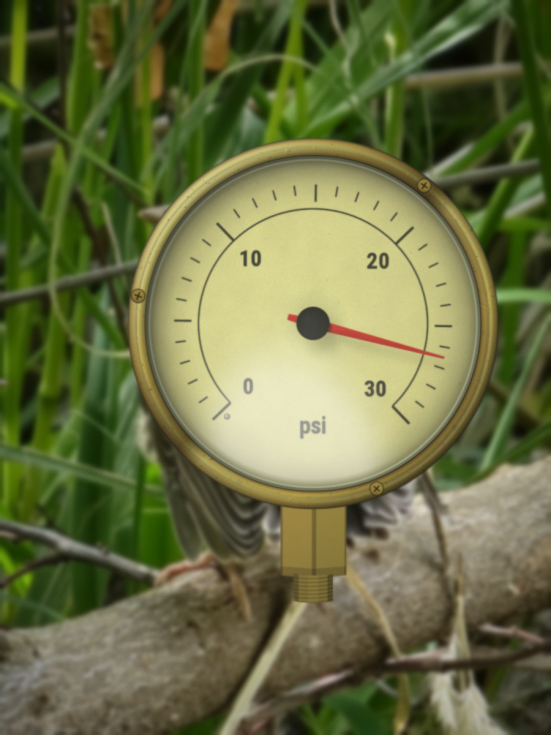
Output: **26.5** psi
